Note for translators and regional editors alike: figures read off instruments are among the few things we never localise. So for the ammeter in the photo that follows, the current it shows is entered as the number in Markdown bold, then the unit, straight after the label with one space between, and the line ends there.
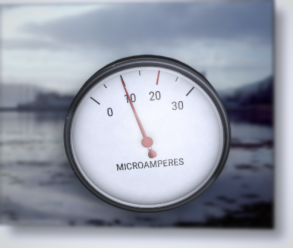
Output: **10** µA
